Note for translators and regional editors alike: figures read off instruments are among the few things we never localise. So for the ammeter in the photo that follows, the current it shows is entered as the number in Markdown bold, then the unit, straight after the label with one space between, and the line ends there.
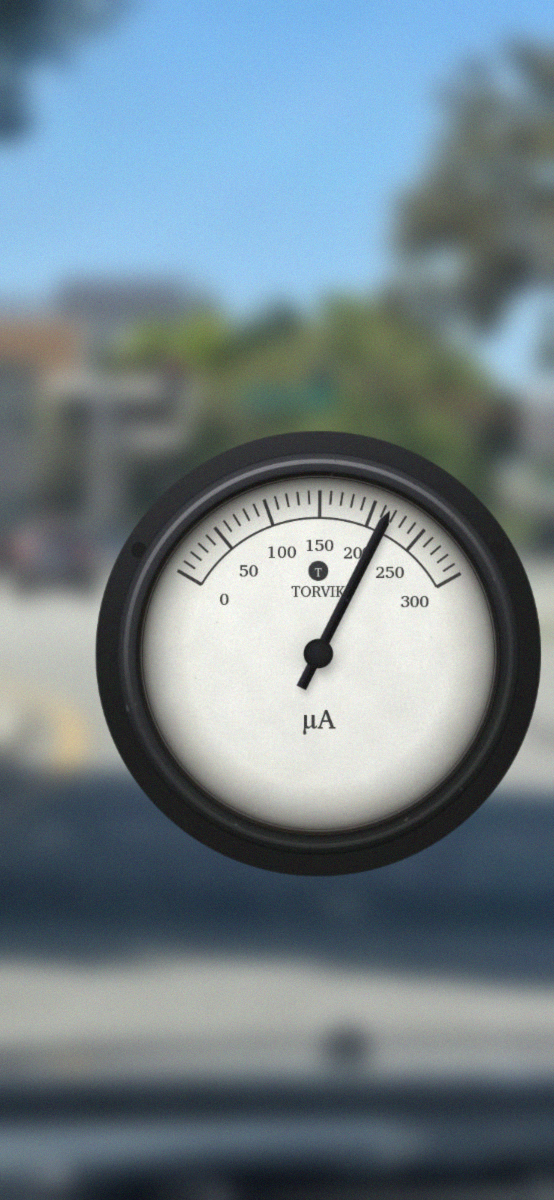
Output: **215** µA
